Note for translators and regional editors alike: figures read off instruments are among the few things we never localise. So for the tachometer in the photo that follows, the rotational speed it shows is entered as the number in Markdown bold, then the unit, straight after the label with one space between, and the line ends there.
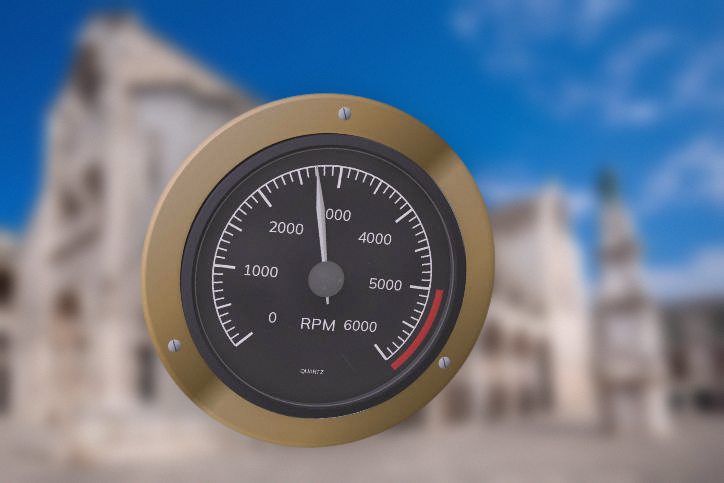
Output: **2700** rpm
